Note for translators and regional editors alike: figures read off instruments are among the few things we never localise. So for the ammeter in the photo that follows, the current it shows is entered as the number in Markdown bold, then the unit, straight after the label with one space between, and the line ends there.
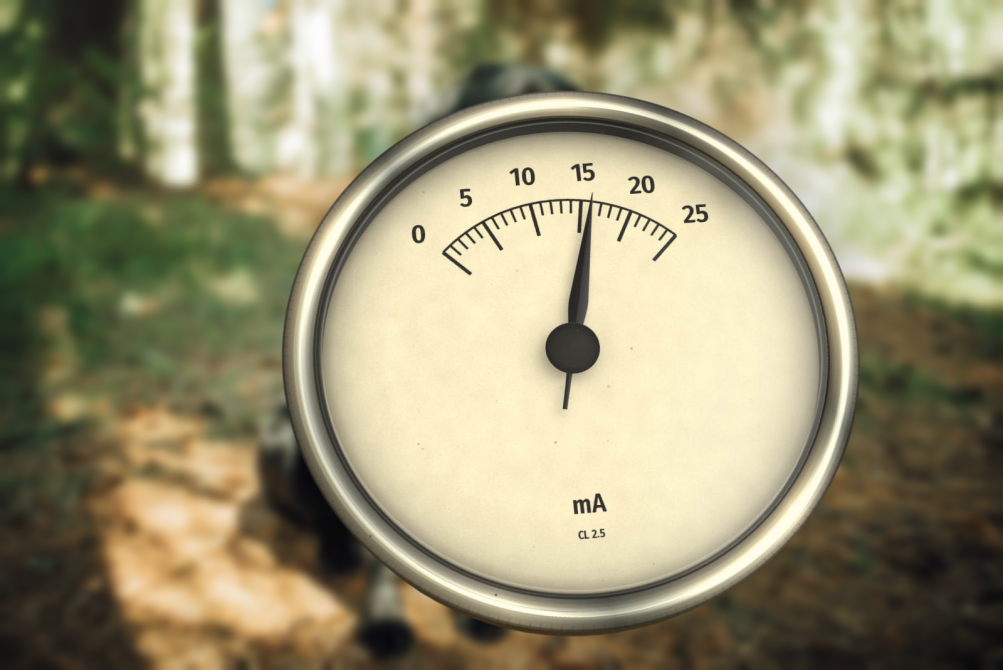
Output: **16** mA
